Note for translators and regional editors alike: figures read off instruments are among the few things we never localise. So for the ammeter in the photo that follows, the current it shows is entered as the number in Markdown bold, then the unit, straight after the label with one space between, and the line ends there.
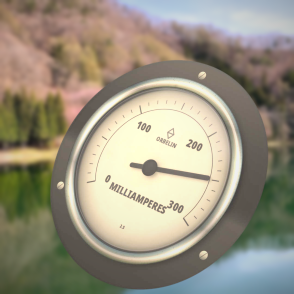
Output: **250** mA
